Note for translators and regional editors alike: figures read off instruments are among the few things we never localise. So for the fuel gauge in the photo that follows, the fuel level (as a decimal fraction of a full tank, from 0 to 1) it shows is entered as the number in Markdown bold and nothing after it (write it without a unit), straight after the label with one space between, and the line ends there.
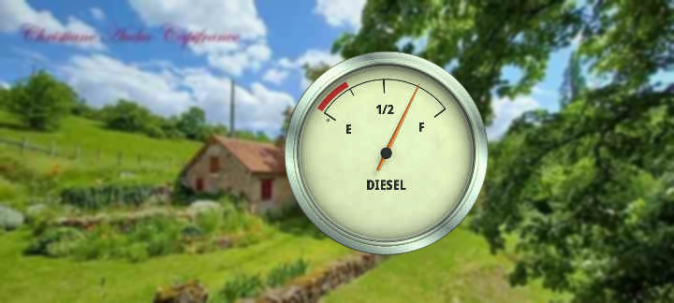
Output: **0.75**
